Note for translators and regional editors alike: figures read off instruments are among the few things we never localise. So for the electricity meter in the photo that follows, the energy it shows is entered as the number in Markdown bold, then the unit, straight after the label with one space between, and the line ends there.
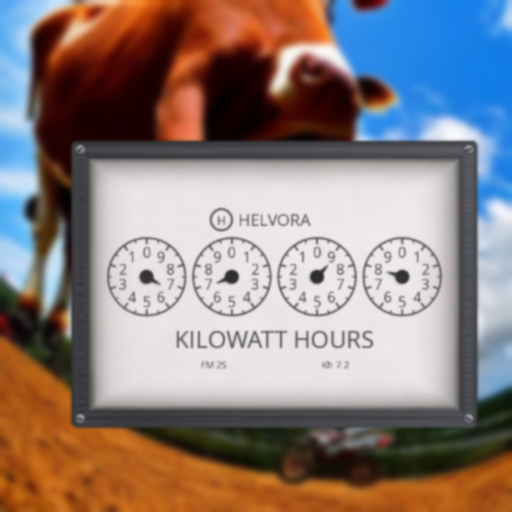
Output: **6688** kWh
